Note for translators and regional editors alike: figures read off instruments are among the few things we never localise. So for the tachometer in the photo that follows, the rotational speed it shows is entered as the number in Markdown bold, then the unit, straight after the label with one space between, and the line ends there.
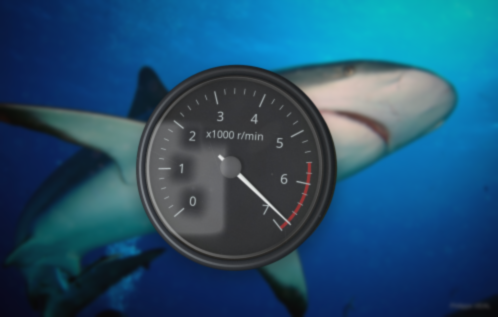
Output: **6800** rpm
